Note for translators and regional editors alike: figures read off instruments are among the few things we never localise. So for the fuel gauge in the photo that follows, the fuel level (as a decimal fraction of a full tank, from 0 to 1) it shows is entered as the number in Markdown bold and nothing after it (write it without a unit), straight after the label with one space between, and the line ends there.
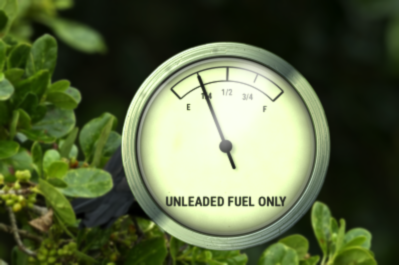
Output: **0.25**
